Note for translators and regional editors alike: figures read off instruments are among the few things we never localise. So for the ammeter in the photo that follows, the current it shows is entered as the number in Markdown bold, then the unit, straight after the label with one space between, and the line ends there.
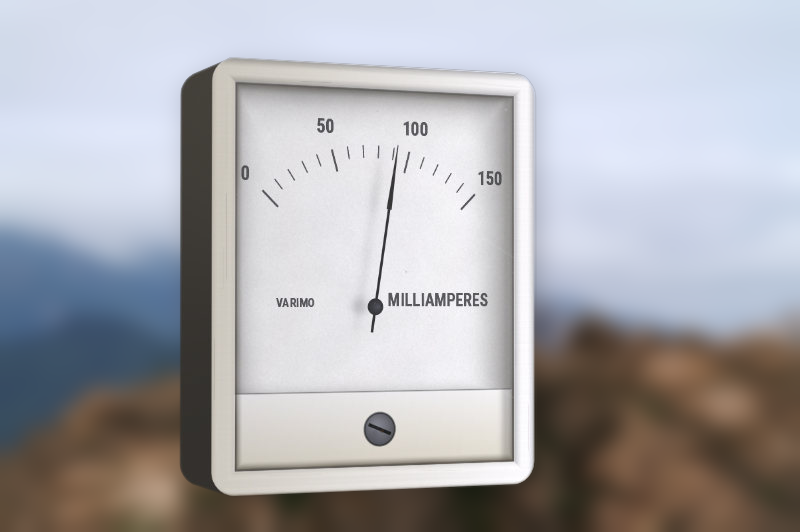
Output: **90** mA
